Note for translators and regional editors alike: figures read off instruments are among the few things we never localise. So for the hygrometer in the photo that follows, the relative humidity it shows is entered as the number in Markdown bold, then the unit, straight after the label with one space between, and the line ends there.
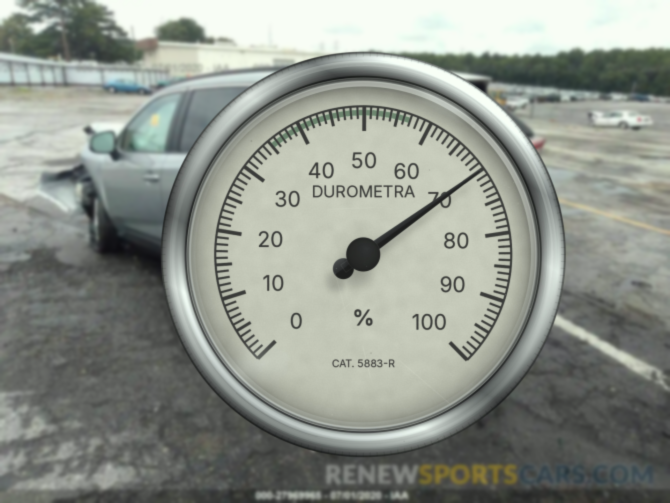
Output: **70** %
